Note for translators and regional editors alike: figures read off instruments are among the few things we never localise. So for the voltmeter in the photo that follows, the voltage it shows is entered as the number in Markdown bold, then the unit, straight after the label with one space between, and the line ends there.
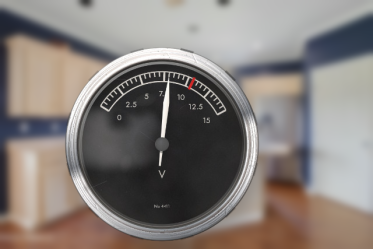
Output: **8** V
